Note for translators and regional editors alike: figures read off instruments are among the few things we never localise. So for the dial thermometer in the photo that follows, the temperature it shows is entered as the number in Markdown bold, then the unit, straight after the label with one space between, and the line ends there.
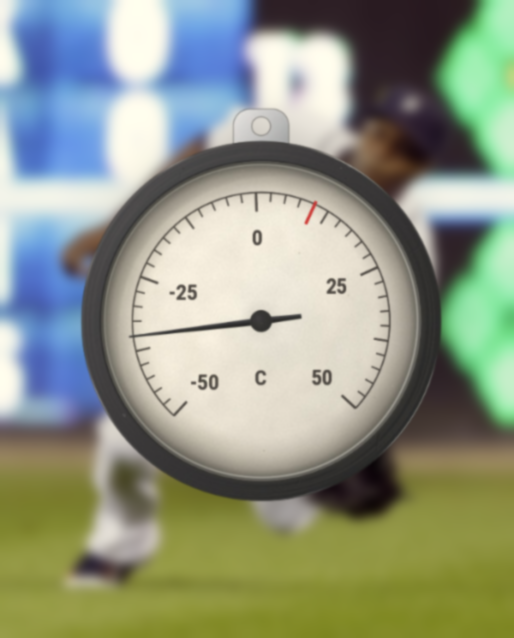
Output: **-35** °C
